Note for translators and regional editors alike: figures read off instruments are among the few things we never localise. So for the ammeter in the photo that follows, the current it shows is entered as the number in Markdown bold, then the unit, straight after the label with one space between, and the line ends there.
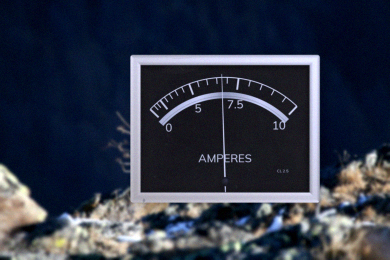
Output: **6.75** A
